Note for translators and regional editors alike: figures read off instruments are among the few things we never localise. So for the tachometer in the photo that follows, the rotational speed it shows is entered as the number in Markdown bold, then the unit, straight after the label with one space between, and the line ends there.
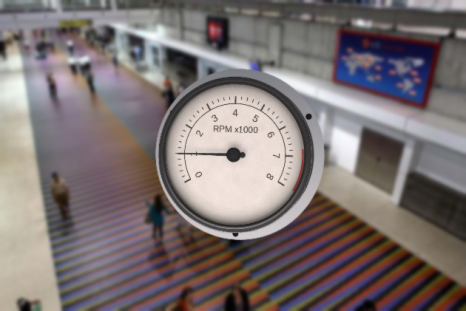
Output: **1000** rpm
